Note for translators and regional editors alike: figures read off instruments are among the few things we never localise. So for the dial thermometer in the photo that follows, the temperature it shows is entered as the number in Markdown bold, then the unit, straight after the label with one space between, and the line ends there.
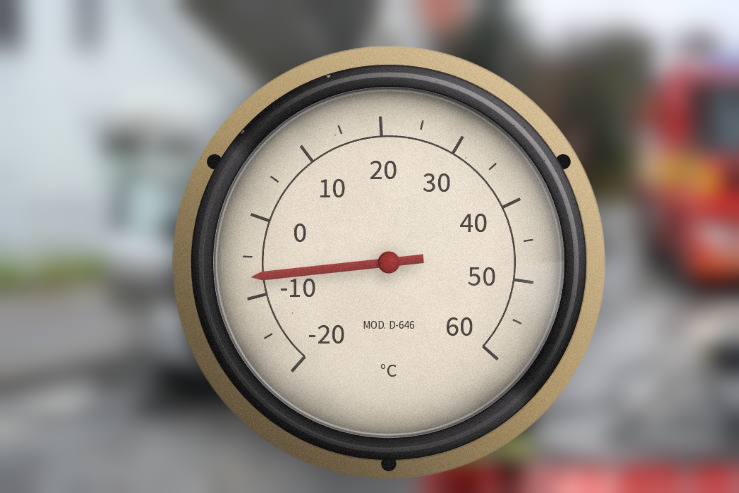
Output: **-7.5** °C
